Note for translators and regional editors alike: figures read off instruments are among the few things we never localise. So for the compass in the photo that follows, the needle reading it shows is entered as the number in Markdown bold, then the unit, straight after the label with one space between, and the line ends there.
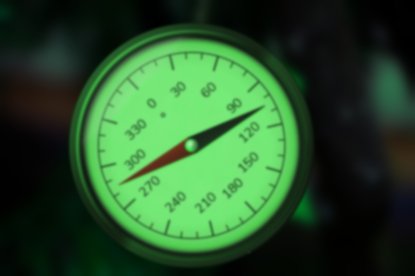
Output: **285** °
